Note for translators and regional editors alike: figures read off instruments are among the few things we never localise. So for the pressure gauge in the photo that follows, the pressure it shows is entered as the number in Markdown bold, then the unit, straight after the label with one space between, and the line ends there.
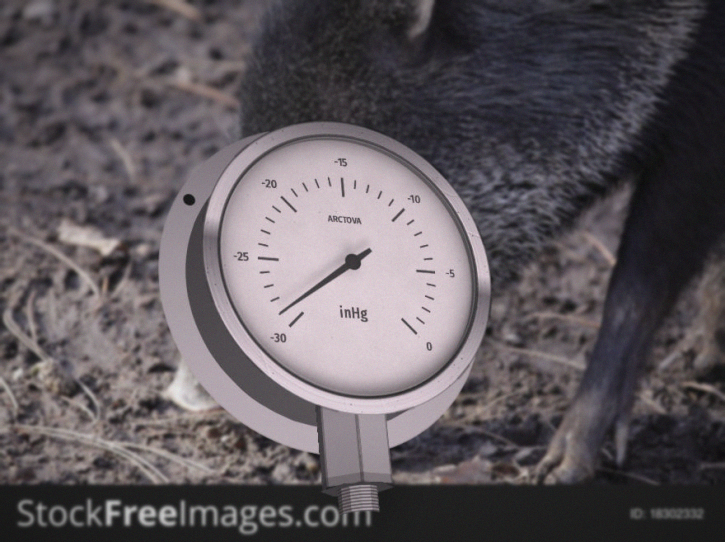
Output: **-29** inHg
